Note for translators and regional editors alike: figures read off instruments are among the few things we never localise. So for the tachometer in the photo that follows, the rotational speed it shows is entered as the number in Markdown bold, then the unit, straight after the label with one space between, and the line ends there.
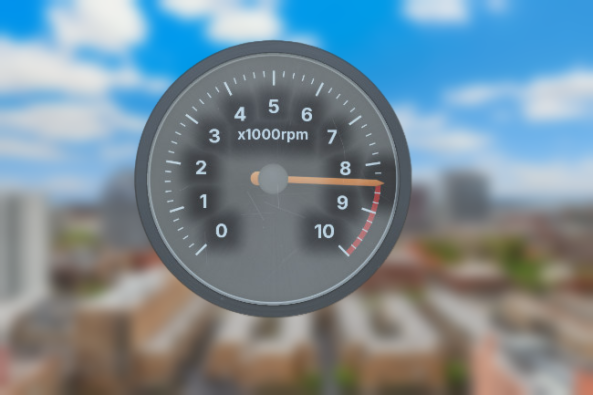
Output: **8400** rpm
